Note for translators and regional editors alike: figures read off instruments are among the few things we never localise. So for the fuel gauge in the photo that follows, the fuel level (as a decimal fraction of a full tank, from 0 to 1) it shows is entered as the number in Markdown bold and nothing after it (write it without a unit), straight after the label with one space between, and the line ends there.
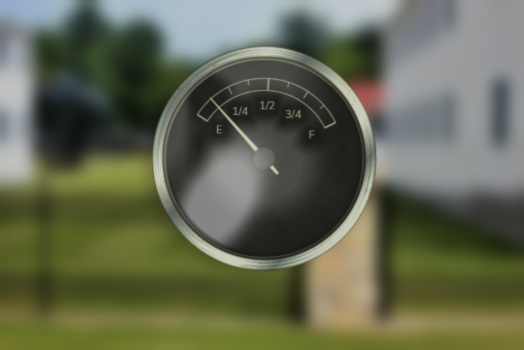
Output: **0.125**
